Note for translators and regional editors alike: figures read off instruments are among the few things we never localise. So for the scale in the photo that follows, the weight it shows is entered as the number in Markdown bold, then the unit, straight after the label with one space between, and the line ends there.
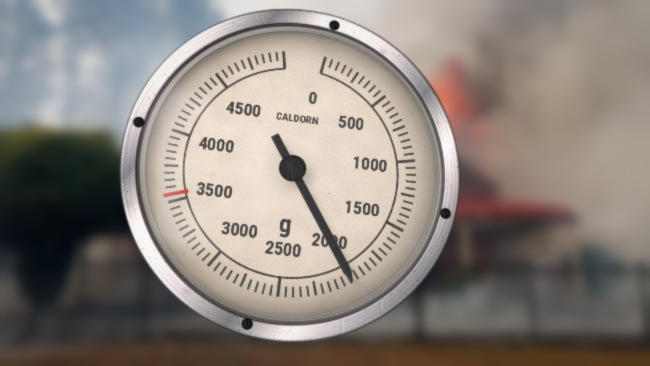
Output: **2000** g
